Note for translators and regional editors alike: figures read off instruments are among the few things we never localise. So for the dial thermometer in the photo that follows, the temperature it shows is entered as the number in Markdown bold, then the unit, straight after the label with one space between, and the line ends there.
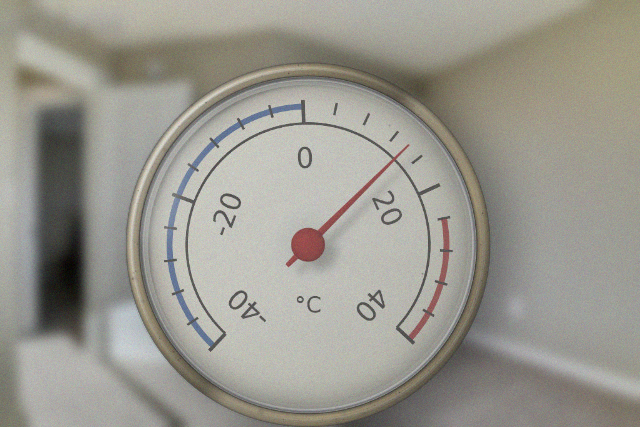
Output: **14** °C
